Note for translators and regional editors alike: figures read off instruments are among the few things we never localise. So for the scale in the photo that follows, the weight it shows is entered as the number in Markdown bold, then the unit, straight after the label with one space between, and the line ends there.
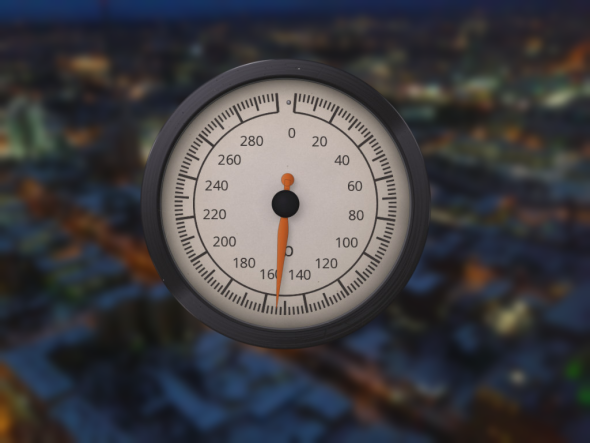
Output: **154** lb
